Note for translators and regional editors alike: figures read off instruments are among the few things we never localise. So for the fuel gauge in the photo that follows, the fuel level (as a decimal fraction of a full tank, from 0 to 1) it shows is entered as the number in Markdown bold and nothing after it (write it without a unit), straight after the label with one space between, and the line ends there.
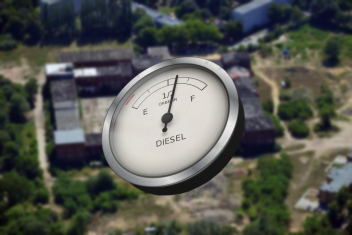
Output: **0.625**
